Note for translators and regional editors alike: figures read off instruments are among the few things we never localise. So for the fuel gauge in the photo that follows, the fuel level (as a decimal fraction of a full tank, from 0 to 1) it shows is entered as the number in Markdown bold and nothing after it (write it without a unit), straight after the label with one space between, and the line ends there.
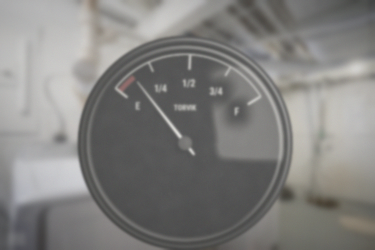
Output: **0.125**
